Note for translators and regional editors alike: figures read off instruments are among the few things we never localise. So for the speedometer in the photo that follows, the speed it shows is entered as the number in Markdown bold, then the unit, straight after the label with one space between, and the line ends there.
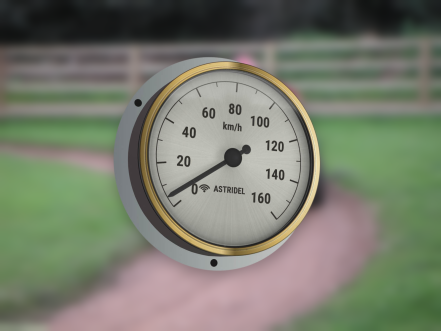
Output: **5** km/h
